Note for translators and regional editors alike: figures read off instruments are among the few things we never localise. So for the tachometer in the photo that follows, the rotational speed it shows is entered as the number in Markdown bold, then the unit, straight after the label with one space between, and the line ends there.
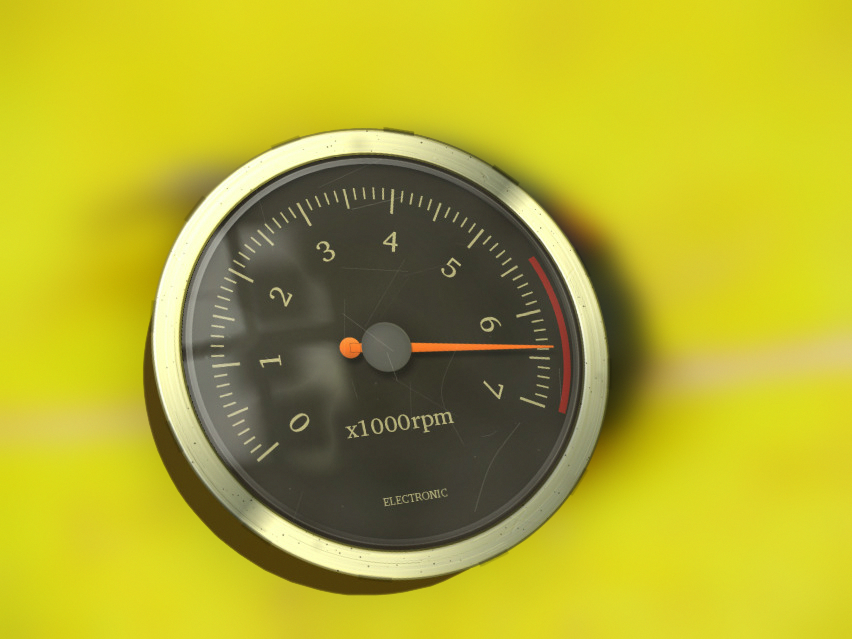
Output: **6400** rpm
